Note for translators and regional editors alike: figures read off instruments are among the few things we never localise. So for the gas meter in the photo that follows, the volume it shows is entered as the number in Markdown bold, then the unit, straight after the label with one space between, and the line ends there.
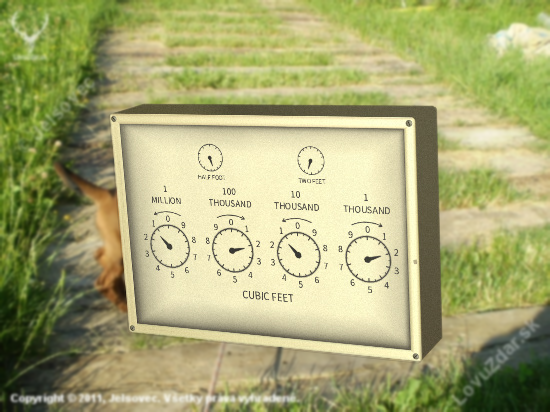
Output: **121200** ft³
